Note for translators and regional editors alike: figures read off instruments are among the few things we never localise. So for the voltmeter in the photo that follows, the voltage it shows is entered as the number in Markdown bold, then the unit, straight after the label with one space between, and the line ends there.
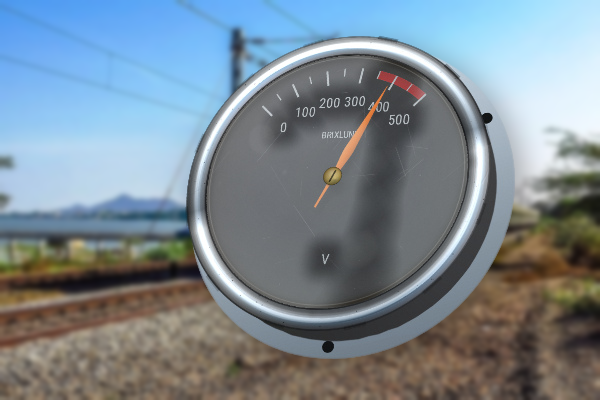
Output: **400** V
